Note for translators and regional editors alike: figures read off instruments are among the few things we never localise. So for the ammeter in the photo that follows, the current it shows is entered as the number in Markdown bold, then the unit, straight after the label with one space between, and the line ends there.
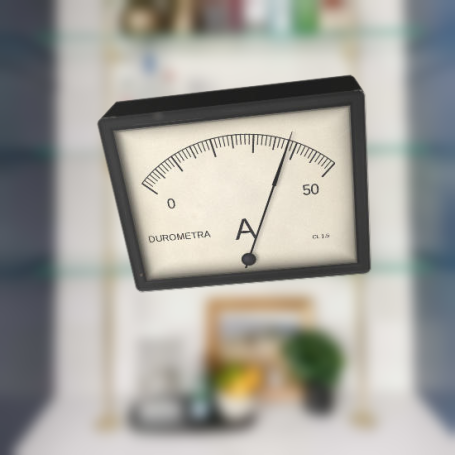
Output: **38** A
